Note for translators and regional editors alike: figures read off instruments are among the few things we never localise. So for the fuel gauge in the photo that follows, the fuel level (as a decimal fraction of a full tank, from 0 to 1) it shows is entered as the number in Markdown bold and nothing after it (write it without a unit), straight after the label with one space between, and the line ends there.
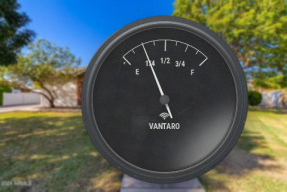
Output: **0.25**
